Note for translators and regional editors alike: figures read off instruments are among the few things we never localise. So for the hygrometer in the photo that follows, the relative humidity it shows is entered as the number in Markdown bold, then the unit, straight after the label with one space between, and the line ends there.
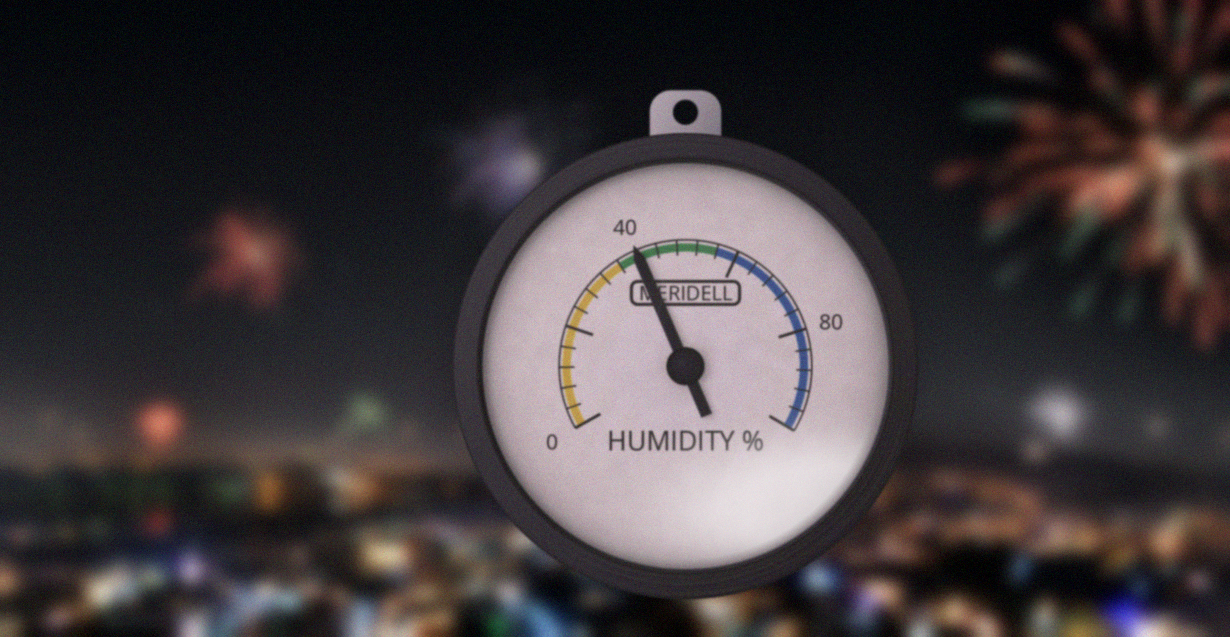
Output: **40** %
